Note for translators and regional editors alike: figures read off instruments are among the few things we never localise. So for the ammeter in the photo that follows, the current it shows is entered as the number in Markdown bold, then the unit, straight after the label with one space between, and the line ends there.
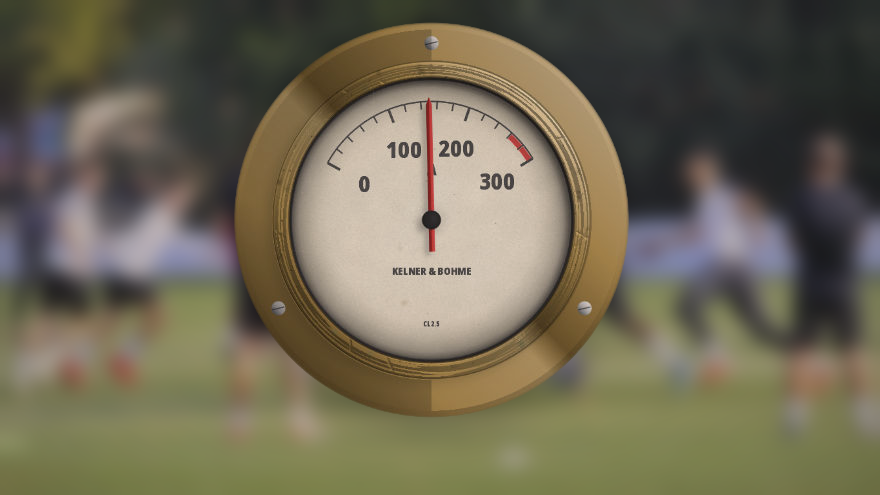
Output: **150** A
